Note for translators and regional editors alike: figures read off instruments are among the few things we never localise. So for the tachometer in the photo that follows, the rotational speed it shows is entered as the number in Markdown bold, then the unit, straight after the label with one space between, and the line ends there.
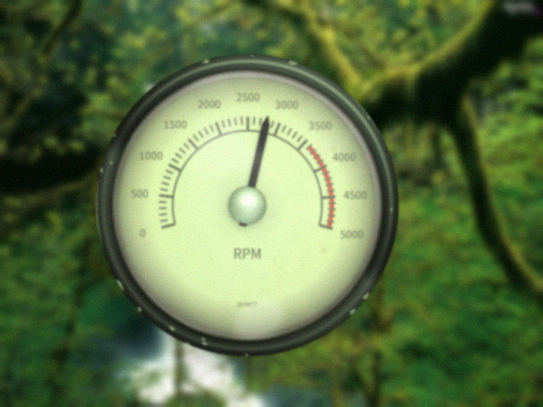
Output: **2800** rpm
